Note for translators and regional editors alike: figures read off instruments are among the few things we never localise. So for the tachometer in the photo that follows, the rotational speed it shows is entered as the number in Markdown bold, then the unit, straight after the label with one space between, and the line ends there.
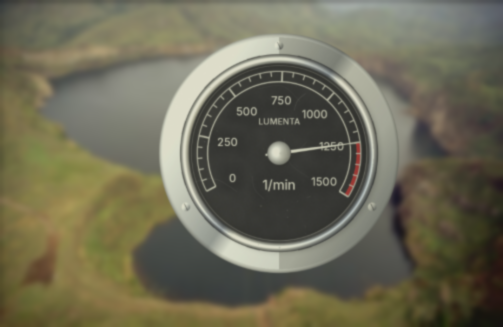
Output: **1250** rpm
